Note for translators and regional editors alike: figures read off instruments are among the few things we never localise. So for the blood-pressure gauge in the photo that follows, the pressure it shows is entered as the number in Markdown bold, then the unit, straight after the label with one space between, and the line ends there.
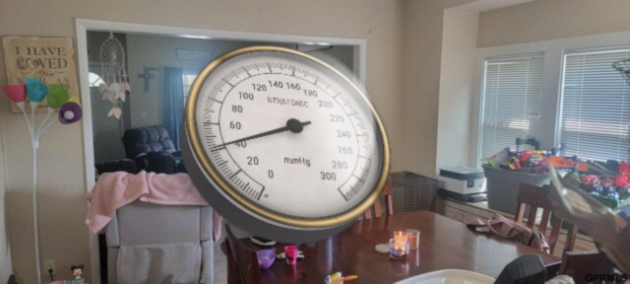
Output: **40** mmHg
